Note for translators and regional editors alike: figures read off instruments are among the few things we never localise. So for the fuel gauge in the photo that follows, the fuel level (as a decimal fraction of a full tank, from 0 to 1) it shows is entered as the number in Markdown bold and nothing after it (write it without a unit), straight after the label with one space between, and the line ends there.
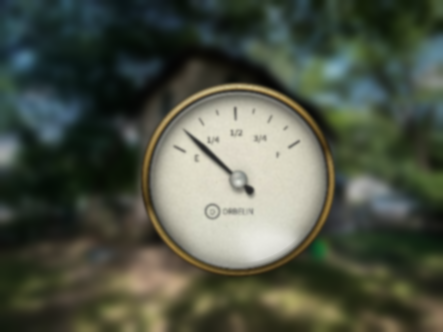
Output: **0.125**
